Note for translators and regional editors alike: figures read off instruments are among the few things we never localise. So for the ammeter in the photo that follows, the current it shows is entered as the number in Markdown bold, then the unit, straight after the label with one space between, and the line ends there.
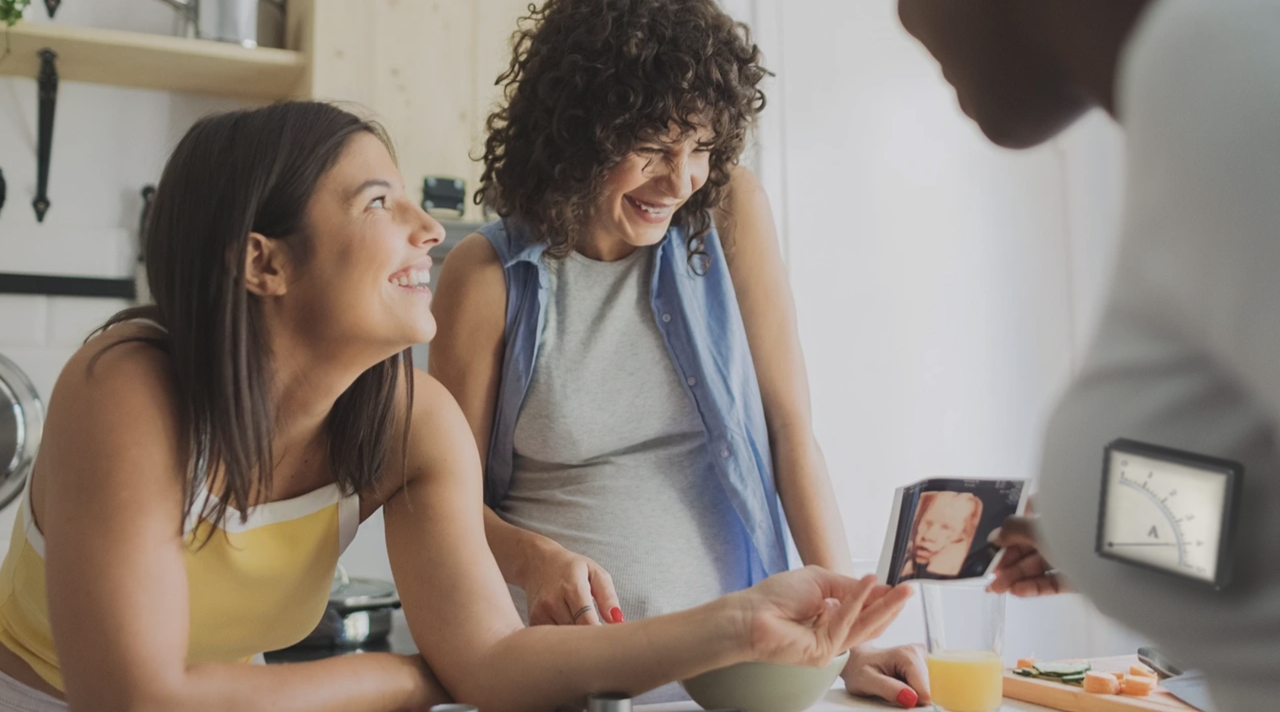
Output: **4** A
